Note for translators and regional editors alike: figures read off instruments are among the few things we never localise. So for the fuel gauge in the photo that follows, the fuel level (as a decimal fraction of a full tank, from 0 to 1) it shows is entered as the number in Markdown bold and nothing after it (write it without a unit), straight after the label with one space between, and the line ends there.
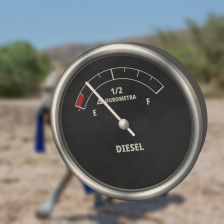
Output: **0.25**
